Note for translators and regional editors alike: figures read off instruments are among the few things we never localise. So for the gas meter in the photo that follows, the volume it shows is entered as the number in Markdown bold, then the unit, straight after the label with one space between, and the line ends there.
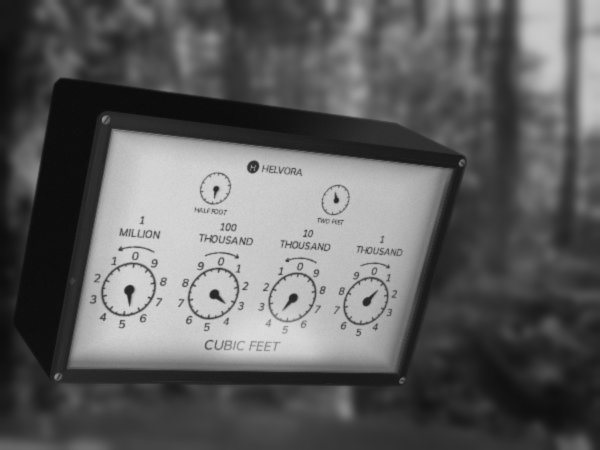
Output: **534100** ft³
